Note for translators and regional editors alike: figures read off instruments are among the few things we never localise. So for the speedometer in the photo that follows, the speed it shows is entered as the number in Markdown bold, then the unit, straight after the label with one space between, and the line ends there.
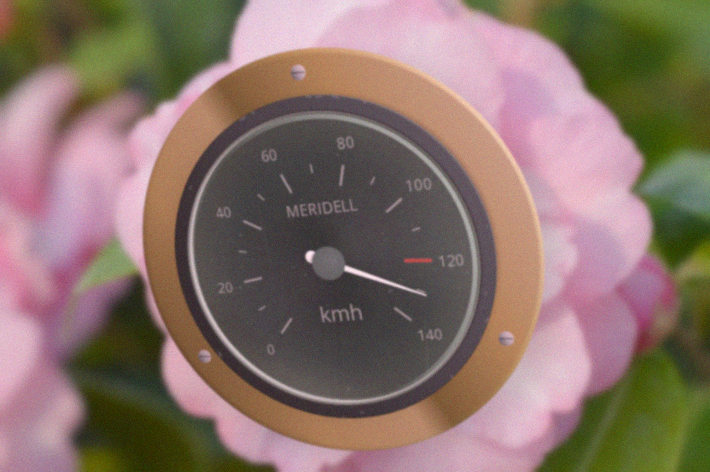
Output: **130** km/h
